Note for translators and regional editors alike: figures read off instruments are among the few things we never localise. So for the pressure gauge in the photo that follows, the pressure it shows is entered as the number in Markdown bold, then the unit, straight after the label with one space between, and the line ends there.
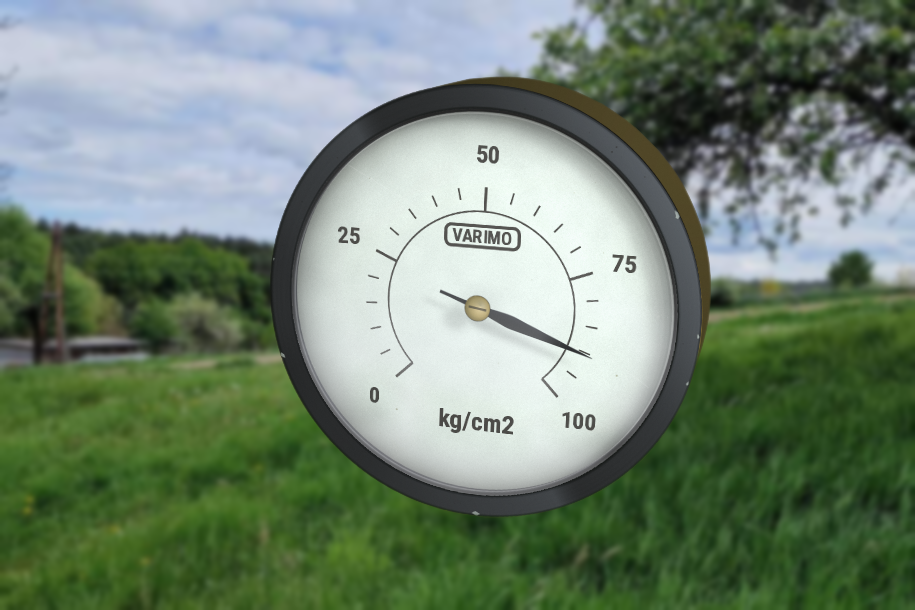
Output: **90** kg/cm²
